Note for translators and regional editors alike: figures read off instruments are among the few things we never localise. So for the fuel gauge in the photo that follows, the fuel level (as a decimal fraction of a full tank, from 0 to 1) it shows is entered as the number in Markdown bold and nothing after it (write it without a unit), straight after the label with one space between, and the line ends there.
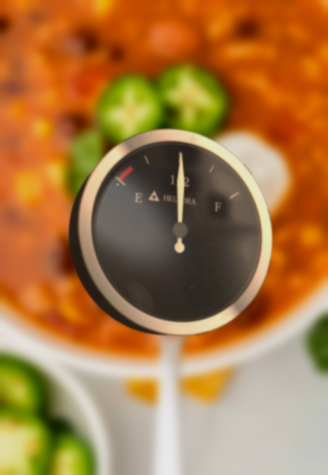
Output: **0.5**
